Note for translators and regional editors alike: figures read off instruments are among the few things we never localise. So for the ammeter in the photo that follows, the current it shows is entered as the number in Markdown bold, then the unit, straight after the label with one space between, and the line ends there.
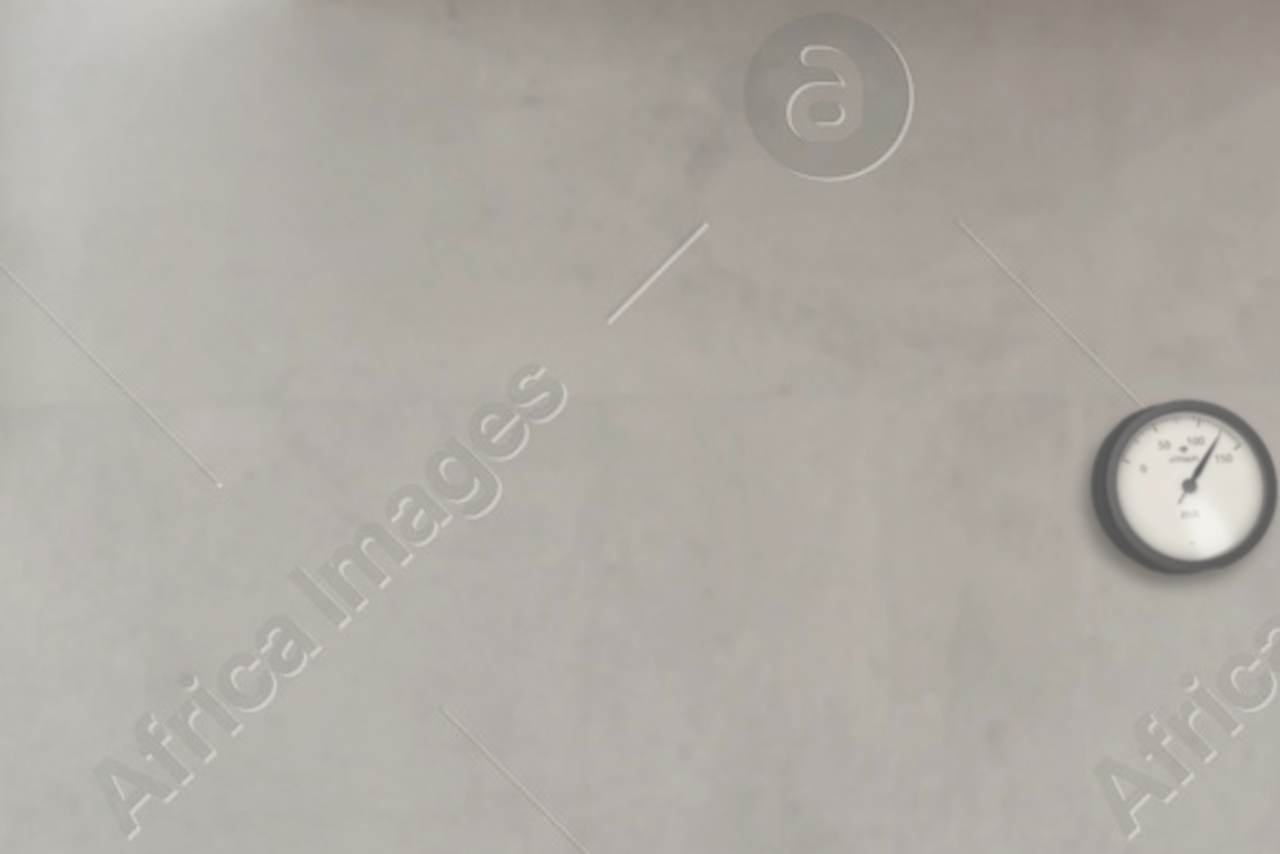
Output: **125** mA
